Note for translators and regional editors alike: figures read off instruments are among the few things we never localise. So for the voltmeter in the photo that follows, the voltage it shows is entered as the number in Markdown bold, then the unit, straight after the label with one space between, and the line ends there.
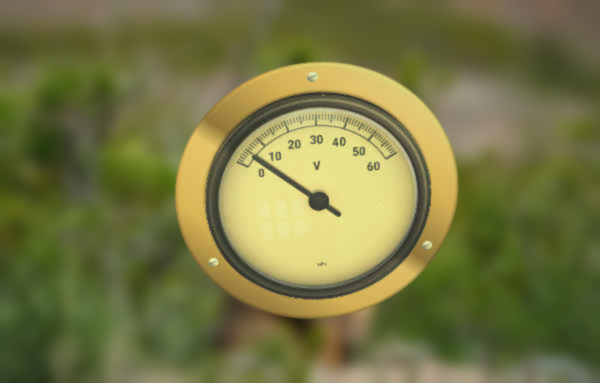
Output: **5** V
